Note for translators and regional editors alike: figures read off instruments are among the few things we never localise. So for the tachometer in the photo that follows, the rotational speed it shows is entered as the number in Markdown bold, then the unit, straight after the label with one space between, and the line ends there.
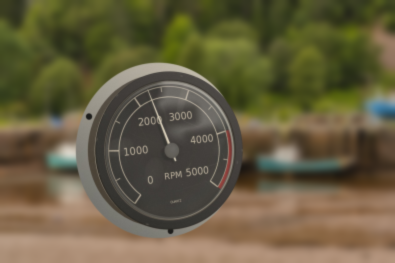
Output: **2250** rpm
